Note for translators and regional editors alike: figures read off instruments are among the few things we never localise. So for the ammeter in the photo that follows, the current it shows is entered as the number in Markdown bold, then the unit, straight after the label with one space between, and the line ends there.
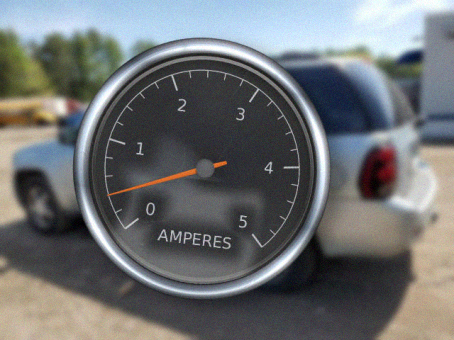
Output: **0.4** A
